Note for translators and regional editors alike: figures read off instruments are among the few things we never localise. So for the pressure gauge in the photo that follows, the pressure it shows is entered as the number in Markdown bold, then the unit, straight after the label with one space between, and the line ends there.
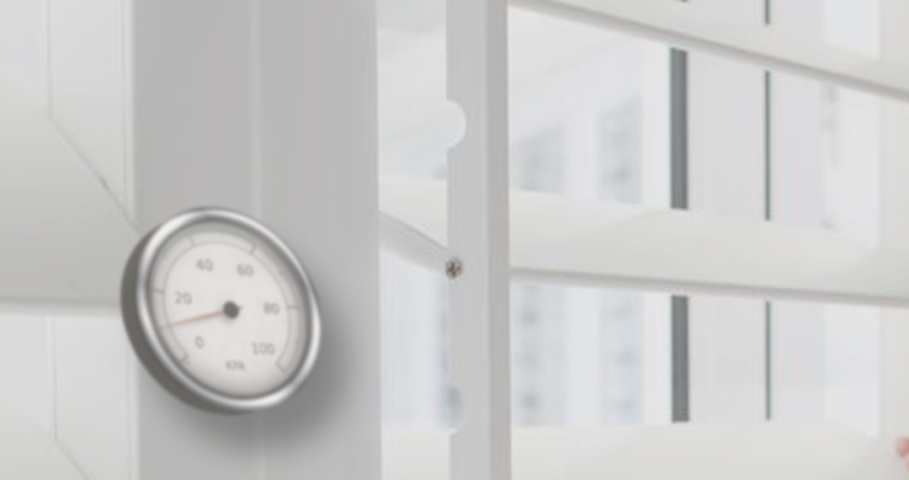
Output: **10** kPa
